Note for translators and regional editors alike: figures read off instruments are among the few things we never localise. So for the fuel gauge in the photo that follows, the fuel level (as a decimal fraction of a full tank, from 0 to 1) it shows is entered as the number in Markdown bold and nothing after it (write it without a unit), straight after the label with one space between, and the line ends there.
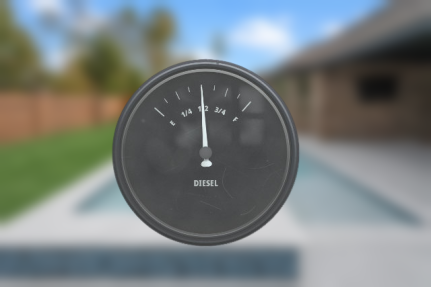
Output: **0.5**
